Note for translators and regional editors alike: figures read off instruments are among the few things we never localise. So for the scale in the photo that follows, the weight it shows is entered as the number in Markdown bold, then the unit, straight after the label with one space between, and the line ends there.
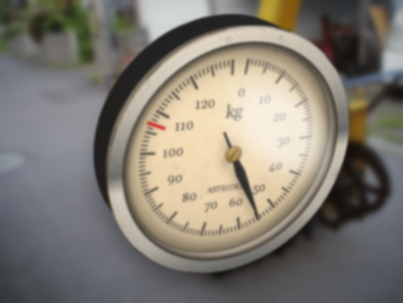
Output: **55** kg
